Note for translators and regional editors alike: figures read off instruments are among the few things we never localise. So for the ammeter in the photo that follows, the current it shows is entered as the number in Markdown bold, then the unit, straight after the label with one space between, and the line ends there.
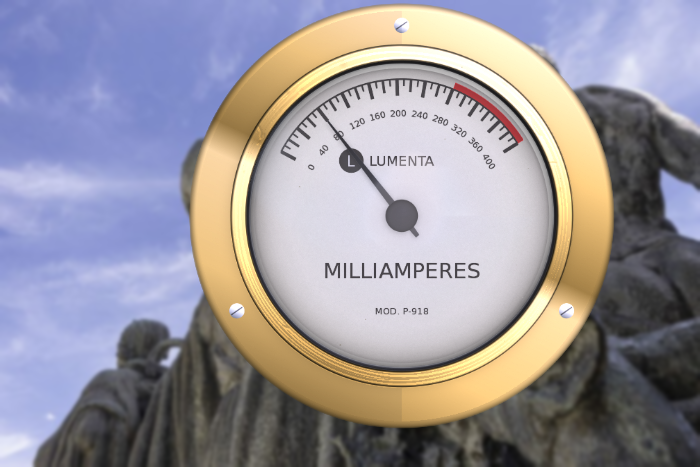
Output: **80** mA
